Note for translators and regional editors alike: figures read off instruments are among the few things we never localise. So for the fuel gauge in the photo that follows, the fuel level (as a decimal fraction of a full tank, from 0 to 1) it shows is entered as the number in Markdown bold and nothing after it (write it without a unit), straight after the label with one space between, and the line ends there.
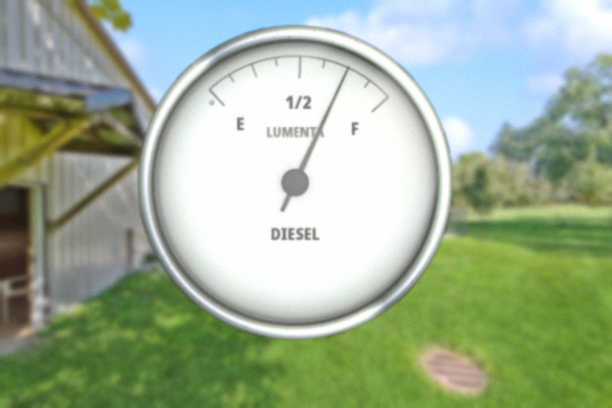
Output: **0.75**
